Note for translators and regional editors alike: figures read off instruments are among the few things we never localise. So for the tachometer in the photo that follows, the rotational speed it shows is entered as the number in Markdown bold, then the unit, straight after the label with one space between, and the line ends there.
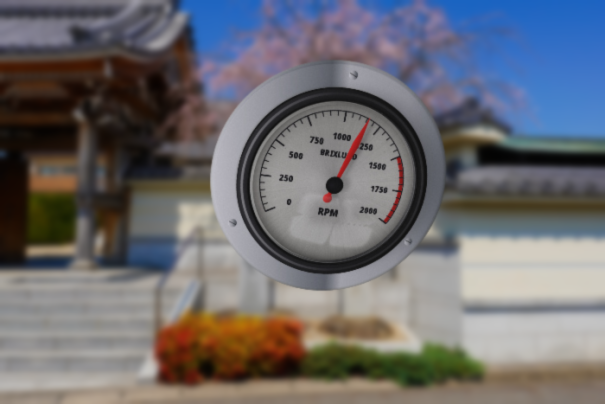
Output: **1150** rpm
